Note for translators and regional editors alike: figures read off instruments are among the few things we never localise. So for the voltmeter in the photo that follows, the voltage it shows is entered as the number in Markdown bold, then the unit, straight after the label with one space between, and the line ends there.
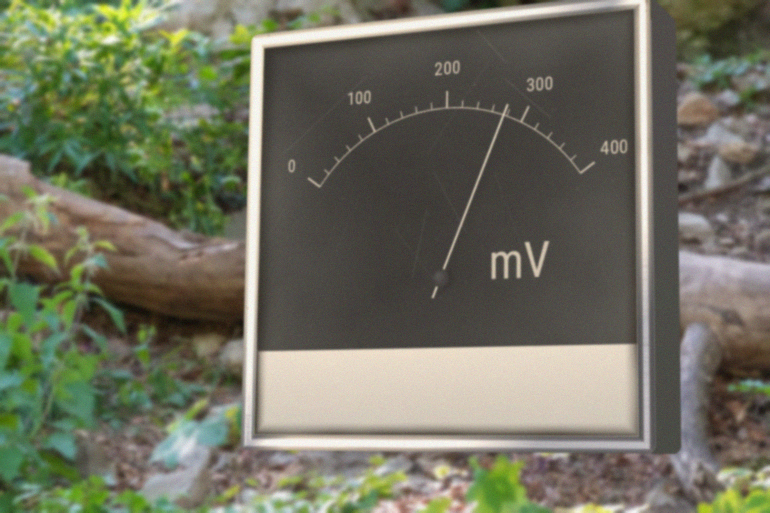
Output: **280** mV
